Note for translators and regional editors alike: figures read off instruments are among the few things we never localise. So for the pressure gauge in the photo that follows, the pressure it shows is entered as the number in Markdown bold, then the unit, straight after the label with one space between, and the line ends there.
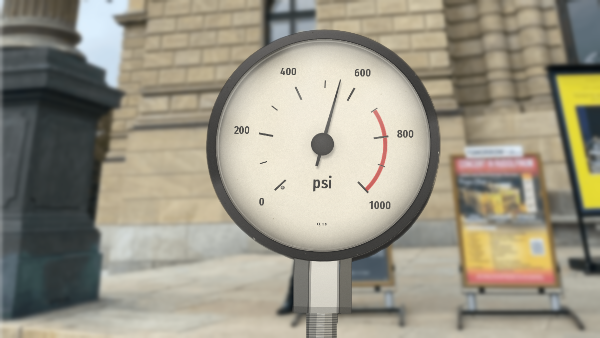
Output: **550** psi
